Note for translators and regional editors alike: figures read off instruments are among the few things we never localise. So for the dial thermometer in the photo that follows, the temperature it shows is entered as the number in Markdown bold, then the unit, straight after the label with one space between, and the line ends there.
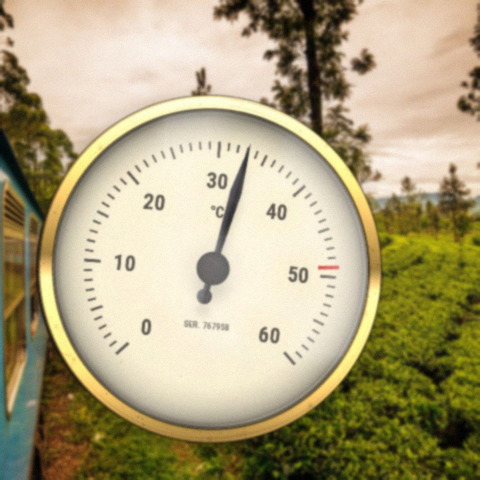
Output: **33** °C
